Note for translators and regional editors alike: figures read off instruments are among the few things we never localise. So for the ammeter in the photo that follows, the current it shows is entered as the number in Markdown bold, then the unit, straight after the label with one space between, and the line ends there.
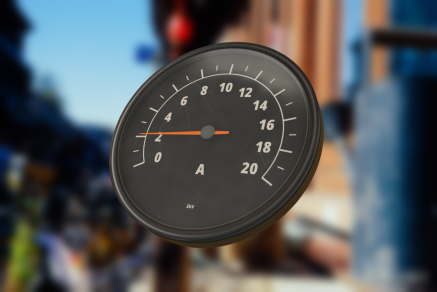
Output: **2** A
